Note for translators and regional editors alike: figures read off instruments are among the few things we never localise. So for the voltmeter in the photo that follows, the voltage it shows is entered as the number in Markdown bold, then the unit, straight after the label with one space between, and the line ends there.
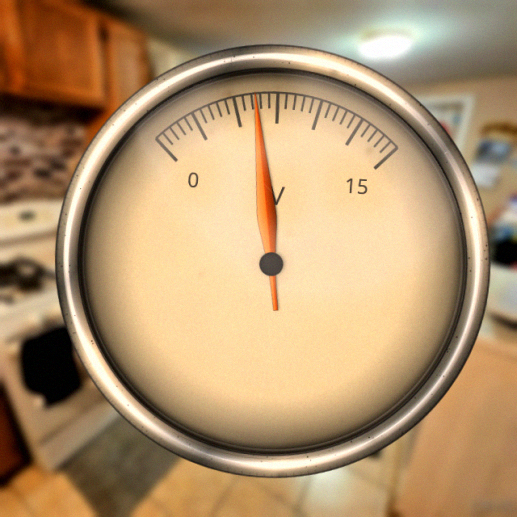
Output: **6.25** V
